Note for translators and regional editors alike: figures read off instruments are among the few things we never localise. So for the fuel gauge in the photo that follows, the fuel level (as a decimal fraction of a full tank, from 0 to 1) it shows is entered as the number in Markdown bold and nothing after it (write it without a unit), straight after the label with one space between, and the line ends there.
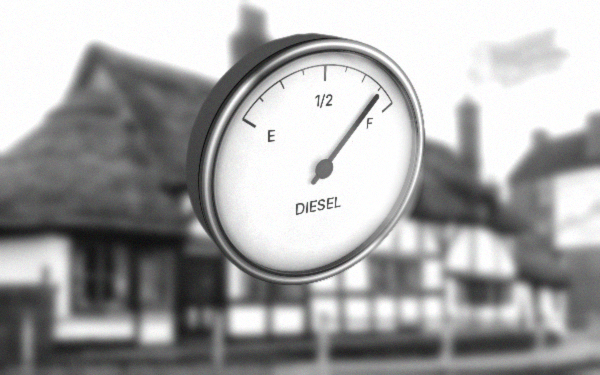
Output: **0.875**
